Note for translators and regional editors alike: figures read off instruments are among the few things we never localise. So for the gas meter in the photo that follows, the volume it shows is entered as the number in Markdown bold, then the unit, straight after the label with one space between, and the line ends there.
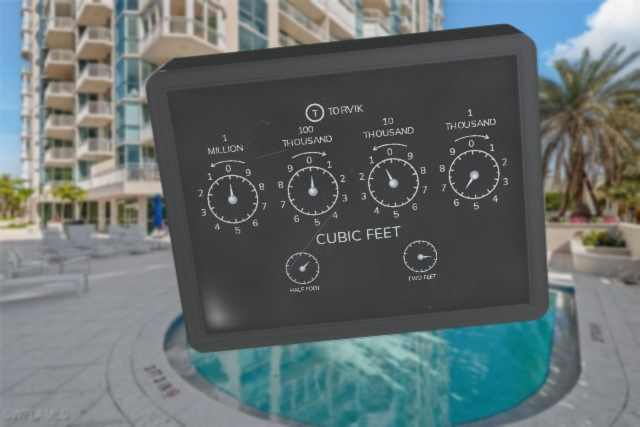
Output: **600** ft³
